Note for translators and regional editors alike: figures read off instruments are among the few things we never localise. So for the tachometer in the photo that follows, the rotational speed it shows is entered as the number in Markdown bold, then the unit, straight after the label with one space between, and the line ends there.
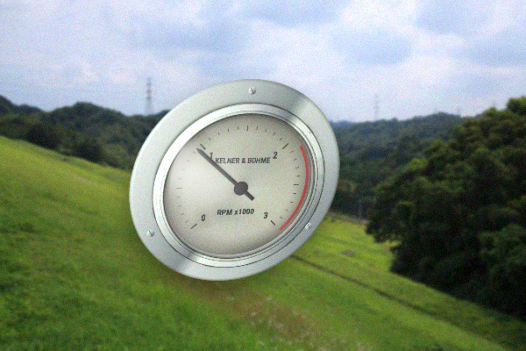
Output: **950** rpm
